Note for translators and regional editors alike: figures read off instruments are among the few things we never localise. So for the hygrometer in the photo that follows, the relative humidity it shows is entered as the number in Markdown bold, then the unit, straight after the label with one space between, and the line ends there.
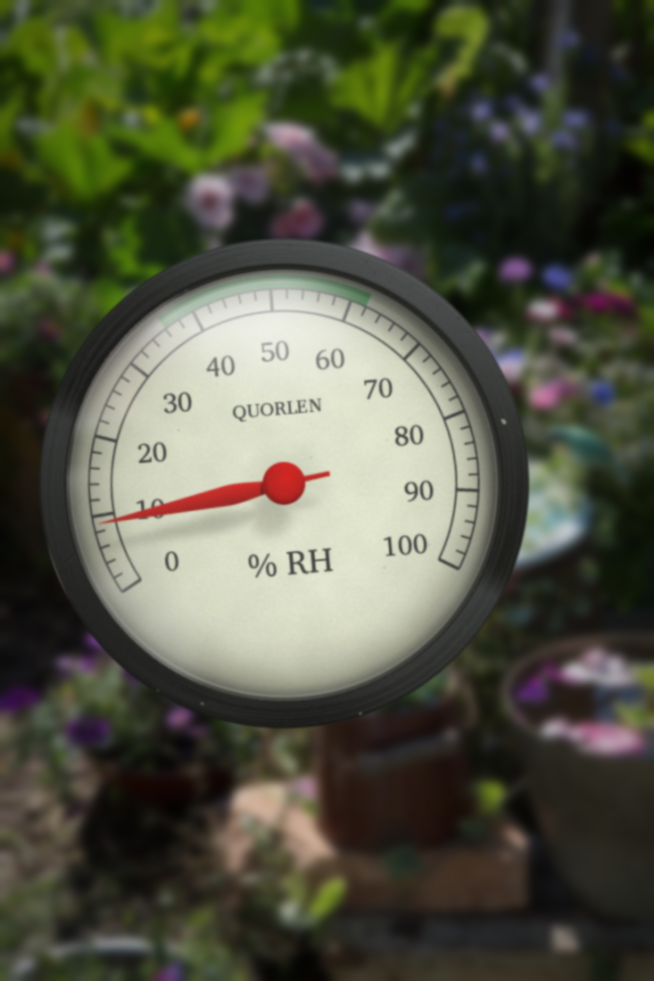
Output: **9** %
